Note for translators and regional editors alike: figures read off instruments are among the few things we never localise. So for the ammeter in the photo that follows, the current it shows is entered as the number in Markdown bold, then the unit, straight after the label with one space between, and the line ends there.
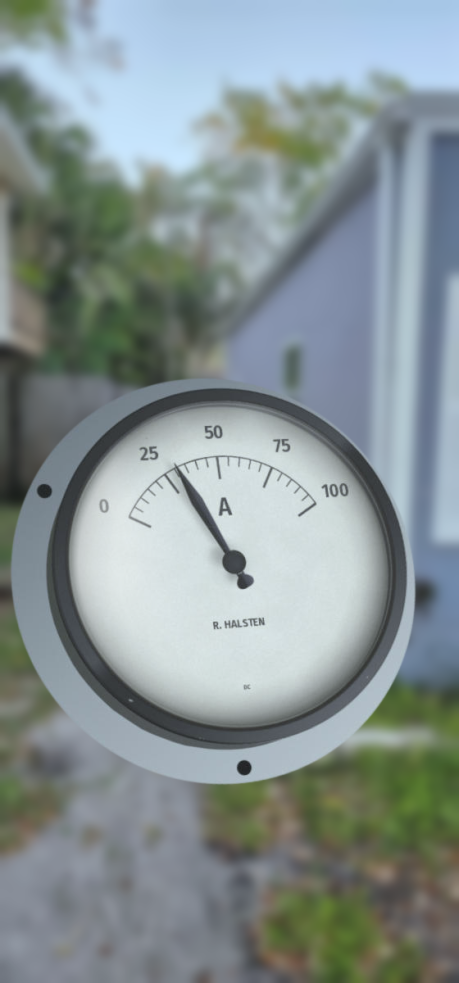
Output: **30** A
